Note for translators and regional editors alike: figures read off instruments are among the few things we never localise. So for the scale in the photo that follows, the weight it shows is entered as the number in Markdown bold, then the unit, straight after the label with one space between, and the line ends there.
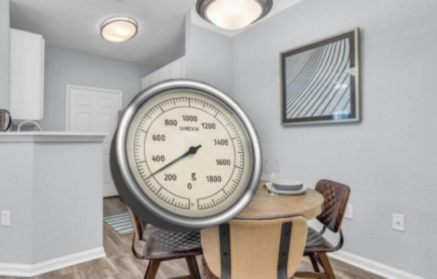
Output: **300** g
